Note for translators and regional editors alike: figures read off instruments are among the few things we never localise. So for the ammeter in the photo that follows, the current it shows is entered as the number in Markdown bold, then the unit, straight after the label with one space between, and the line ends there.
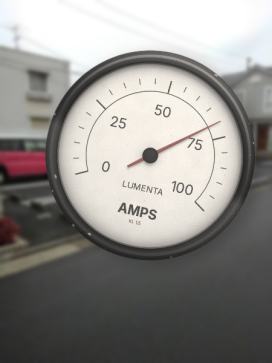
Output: **70** A
